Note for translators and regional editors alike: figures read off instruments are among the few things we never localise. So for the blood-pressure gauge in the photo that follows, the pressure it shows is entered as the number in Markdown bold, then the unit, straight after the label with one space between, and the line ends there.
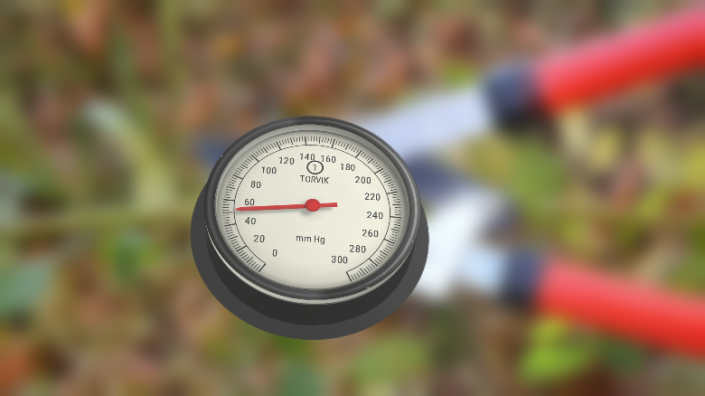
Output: **50** mmHg
